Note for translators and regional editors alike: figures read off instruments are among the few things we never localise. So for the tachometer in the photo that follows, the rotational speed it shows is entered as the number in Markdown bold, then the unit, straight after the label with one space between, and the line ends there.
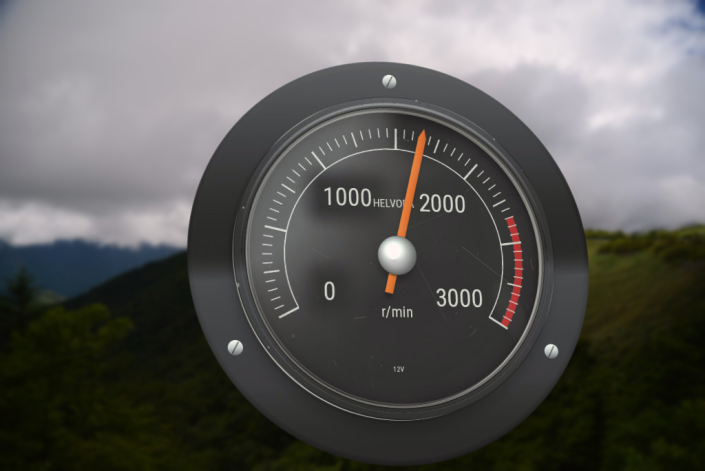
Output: **1650** rpm
